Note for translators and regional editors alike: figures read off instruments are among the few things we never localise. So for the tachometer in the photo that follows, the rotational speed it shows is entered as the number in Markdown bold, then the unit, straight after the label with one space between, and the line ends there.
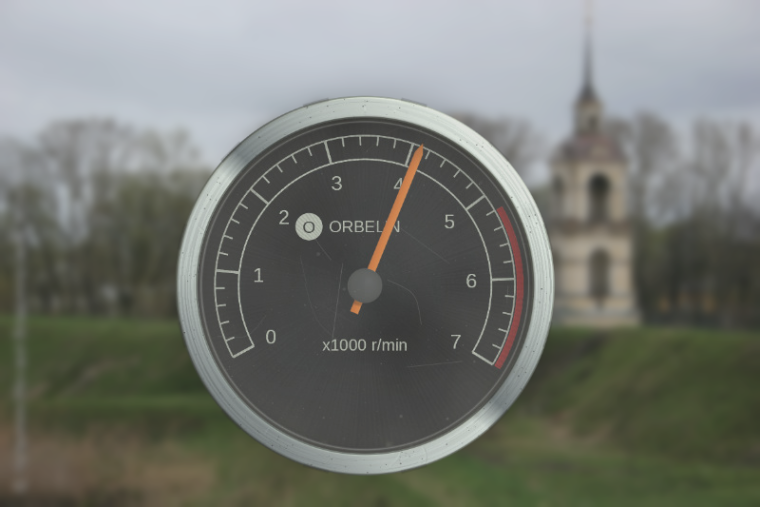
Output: **4100** rpm
